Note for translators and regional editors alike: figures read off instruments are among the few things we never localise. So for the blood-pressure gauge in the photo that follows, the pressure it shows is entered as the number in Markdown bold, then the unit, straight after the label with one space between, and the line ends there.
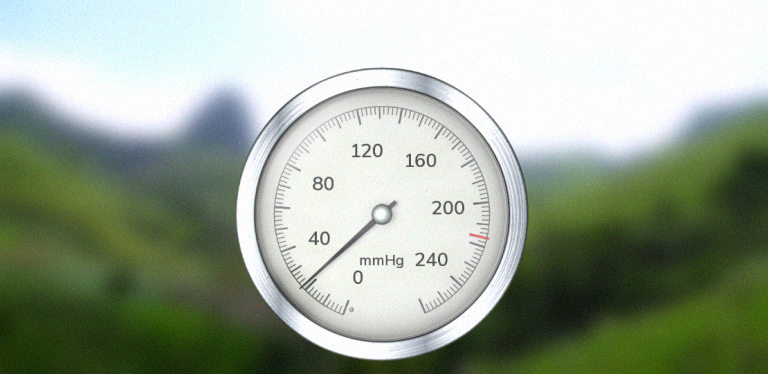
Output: **22** mmHg
